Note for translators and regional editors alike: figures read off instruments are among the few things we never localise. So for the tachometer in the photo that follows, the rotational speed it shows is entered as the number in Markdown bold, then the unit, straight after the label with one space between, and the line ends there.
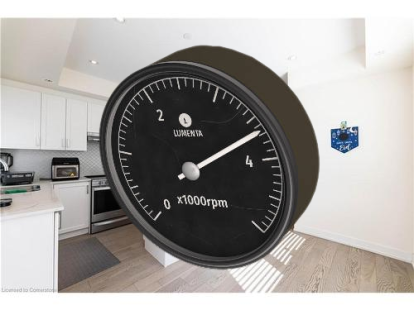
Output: **3650** rpm
